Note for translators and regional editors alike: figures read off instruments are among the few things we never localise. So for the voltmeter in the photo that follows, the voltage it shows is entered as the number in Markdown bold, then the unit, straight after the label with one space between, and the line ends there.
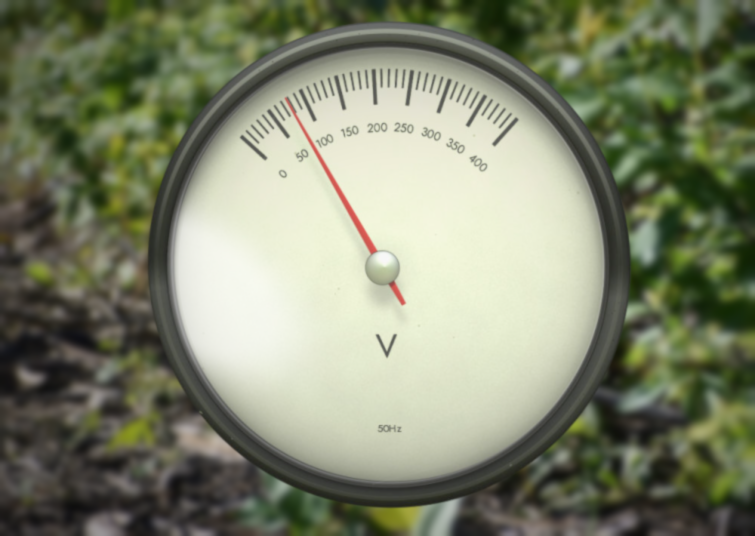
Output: **80** V
